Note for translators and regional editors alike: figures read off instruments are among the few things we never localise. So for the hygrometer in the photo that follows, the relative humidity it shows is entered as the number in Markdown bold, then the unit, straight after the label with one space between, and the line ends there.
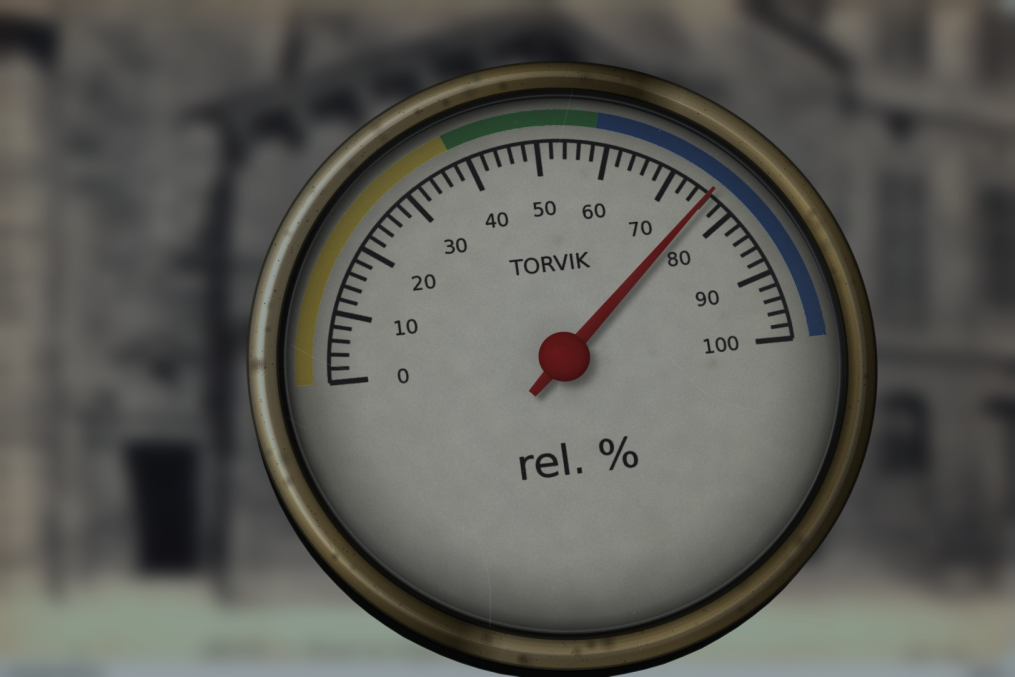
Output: **76** %
